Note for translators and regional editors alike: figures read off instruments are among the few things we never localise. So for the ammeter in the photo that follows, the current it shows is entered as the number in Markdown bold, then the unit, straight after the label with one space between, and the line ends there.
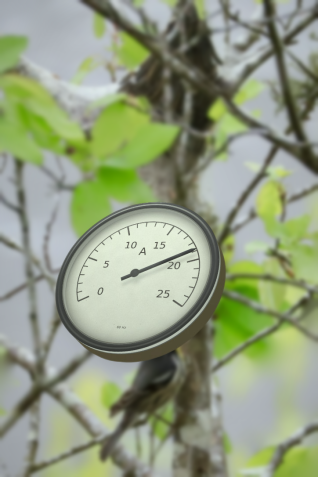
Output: **19** A
